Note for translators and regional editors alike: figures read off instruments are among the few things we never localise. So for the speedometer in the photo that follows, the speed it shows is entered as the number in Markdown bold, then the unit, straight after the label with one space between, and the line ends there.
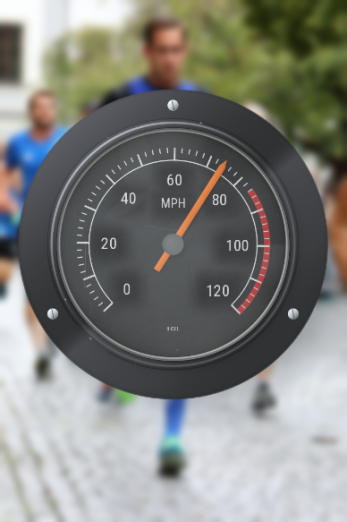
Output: **74** mph
